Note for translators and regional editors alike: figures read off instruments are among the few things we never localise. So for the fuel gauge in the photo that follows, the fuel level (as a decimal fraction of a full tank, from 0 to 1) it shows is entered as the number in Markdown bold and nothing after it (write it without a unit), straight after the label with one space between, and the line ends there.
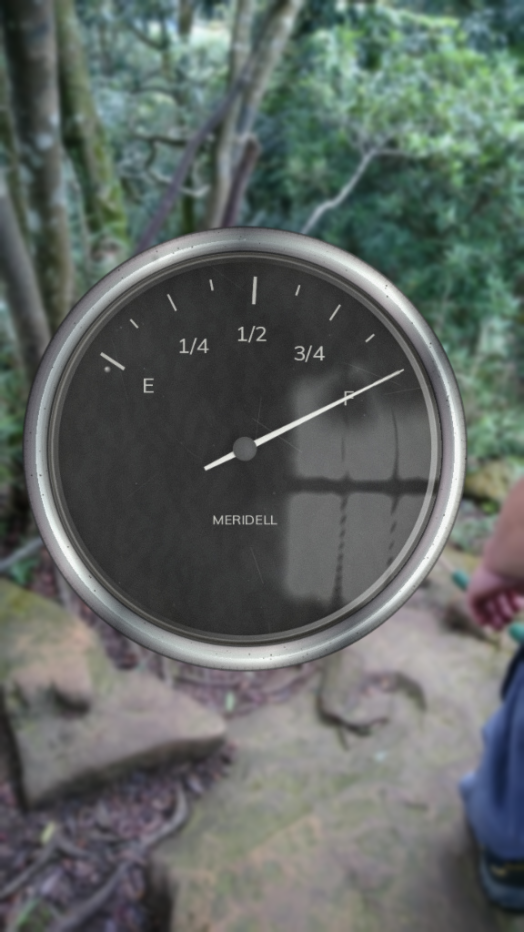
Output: **1**
